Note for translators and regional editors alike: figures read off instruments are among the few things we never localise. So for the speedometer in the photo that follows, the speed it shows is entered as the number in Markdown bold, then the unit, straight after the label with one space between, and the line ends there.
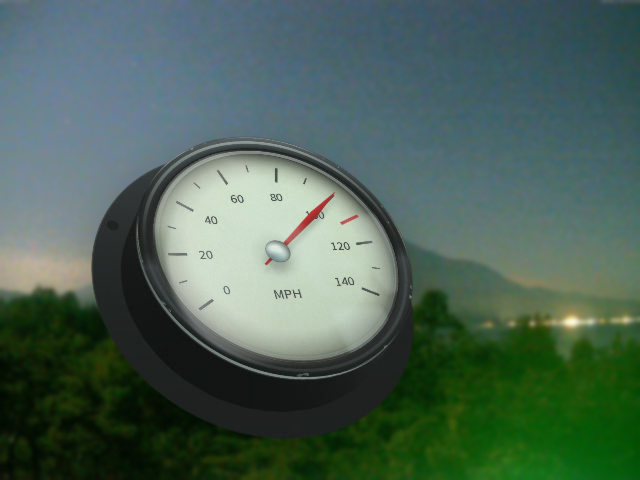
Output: **100** mph
